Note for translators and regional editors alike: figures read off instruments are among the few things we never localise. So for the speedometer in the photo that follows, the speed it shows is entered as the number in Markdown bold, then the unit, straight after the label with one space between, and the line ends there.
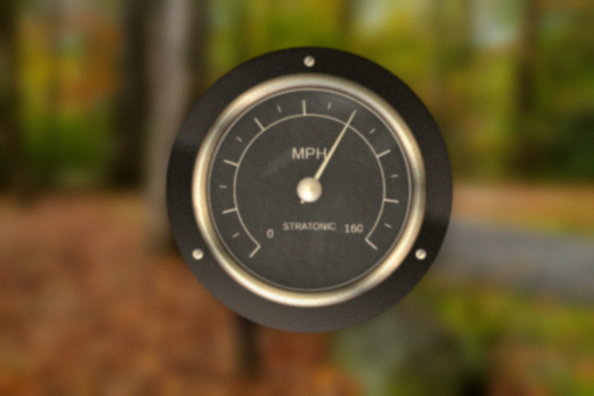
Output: **100** mph
